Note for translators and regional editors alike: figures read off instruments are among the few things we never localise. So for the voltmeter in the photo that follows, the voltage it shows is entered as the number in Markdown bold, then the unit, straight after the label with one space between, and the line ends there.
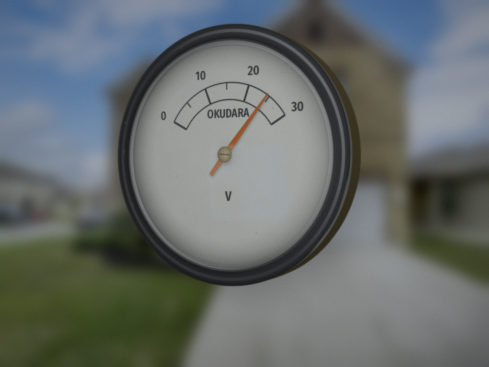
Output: **25** V
